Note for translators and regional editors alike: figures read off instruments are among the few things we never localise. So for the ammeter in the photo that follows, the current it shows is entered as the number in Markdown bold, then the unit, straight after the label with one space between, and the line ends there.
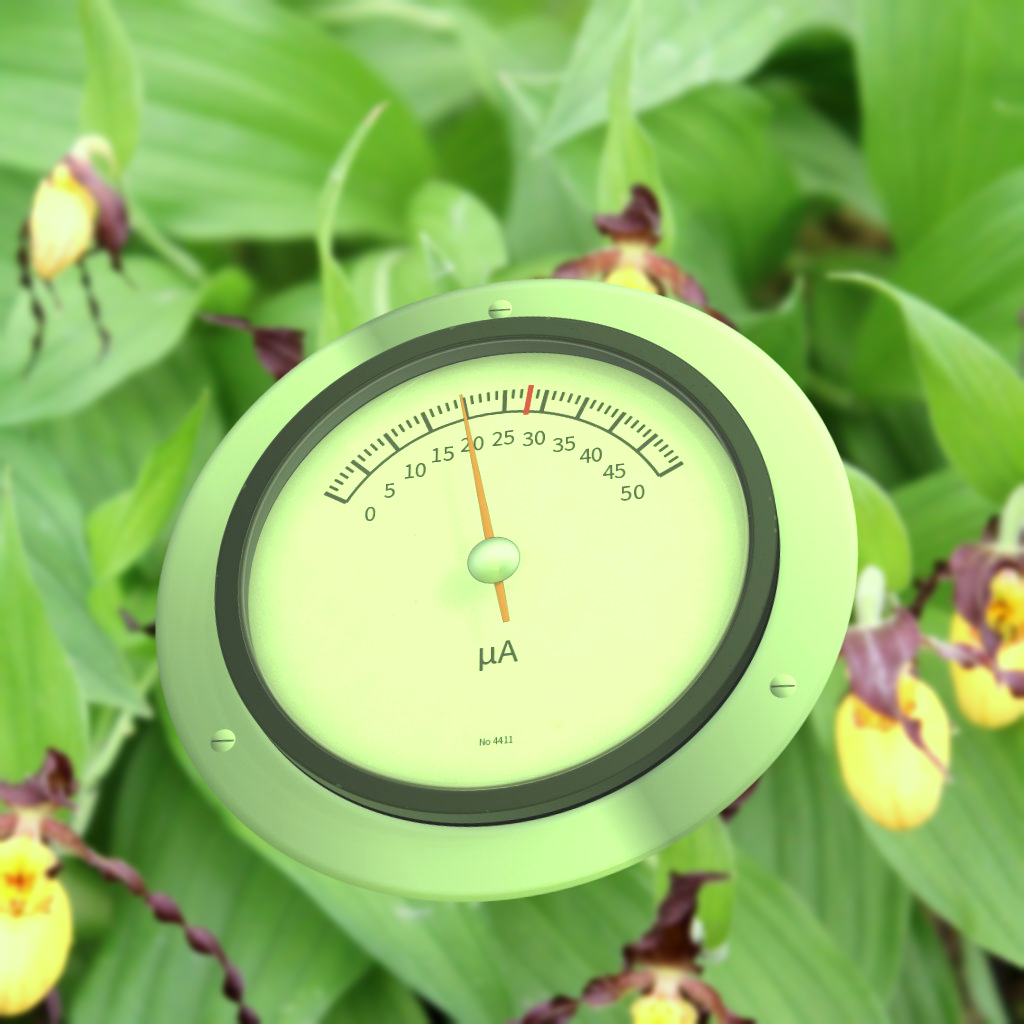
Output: **20** µA
